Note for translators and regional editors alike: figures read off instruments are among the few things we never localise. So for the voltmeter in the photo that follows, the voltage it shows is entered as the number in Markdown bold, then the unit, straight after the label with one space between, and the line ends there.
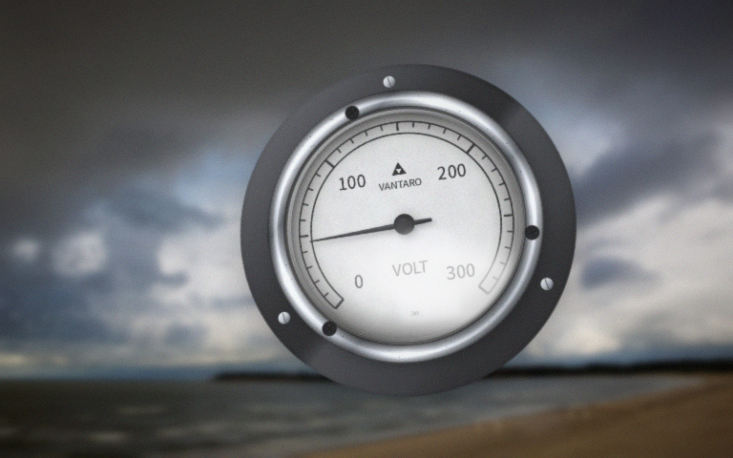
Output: **45** V
